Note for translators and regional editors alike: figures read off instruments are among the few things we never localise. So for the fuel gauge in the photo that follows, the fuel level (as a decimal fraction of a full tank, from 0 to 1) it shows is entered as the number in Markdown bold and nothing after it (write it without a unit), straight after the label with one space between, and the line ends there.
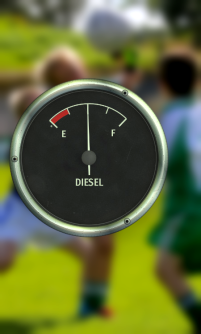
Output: **0.5**
